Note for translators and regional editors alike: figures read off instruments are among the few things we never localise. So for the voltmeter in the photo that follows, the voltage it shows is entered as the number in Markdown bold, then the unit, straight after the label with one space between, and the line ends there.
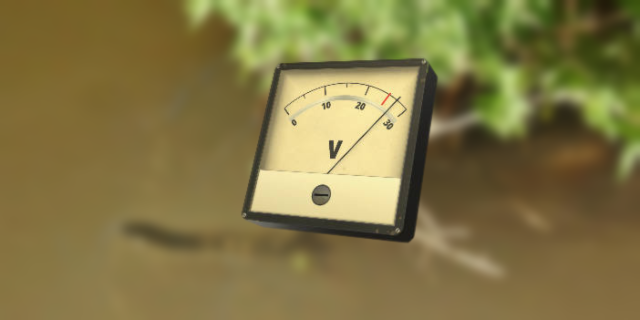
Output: **27.5** V
